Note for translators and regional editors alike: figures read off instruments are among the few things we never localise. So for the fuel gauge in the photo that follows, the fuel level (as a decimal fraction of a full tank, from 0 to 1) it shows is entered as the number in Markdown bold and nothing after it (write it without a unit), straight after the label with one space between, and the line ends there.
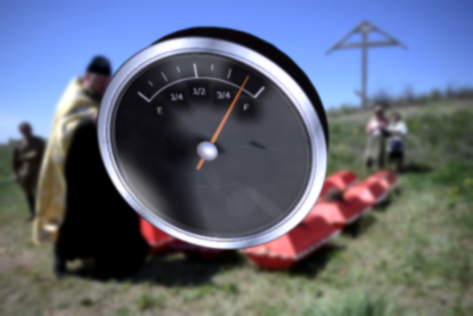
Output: **0.875**
